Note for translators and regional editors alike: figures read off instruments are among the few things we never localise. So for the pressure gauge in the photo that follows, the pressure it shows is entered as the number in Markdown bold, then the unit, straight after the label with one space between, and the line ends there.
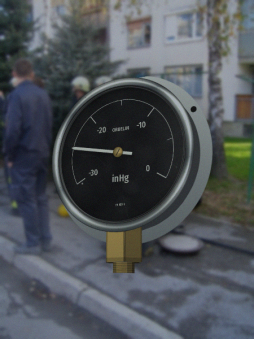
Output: **-25** inHg
